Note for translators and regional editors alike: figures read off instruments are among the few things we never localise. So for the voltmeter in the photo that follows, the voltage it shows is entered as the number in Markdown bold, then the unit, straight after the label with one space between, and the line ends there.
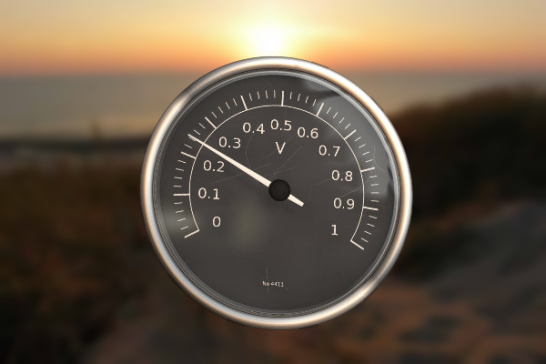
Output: **0.24** V
